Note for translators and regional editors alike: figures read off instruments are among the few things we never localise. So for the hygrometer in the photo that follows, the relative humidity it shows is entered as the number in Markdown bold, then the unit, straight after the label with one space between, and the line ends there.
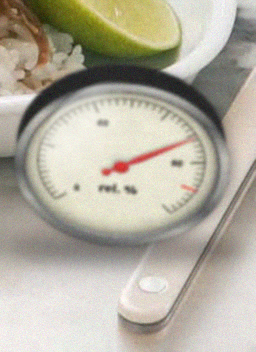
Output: **70** %
